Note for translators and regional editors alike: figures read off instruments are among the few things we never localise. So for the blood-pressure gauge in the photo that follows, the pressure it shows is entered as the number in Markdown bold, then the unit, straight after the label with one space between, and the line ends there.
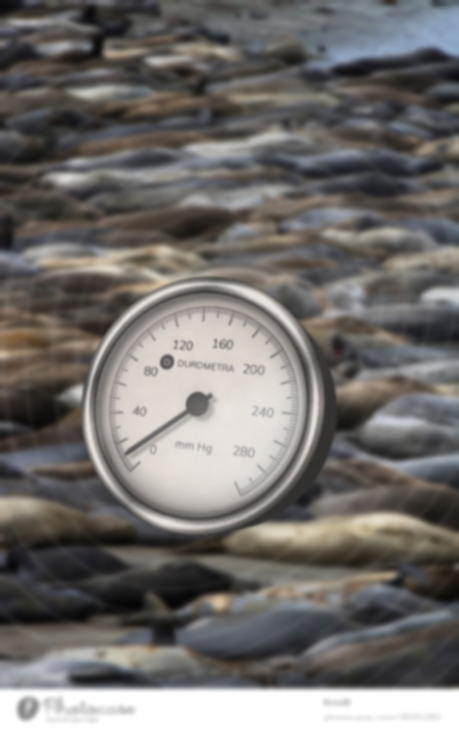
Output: **10** mmHg
